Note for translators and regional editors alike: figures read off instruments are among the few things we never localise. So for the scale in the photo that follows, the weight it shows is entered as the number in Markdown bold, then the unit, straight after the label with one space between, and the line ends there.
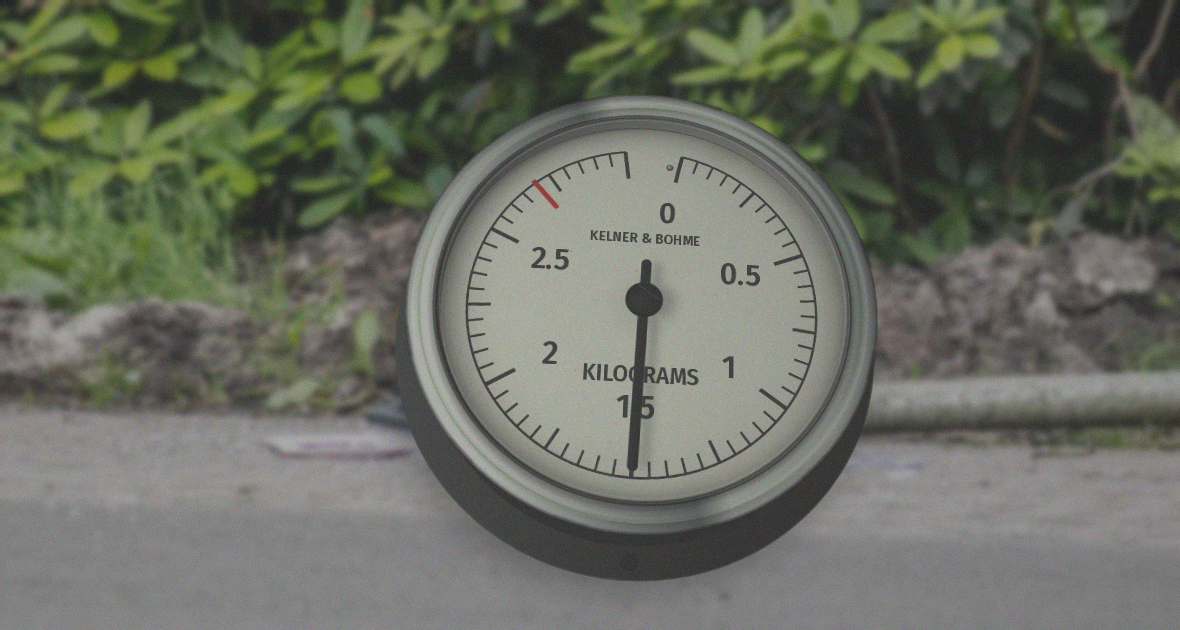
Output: **1.5** kg
